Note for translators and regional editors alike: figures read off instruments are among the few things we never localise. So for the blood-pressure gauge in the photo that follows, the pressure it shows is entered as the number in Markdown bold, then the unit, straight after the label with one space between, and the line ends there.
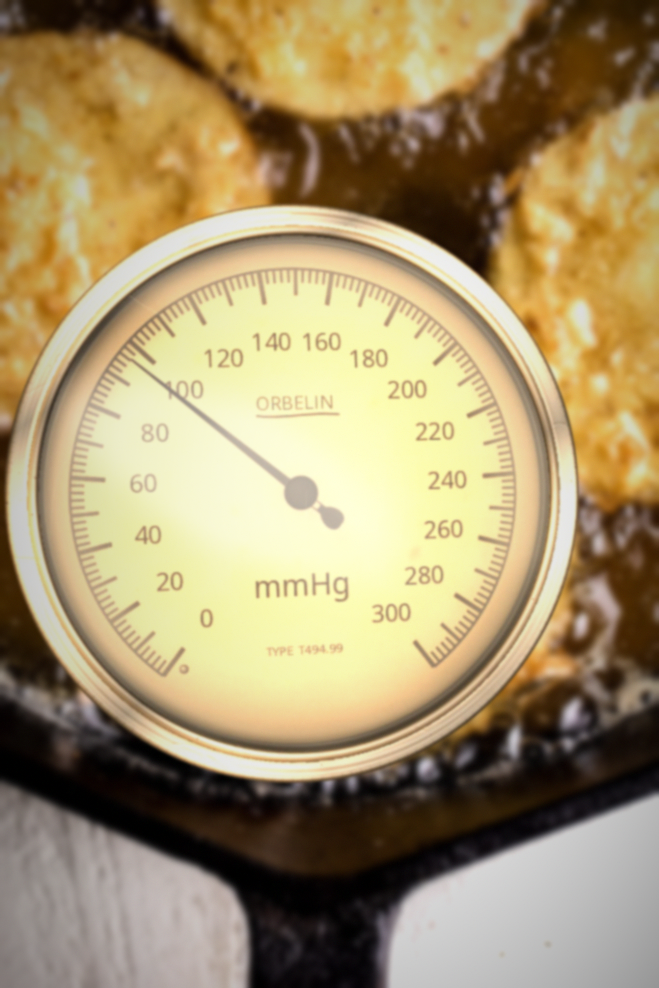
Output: **96** mmHg
